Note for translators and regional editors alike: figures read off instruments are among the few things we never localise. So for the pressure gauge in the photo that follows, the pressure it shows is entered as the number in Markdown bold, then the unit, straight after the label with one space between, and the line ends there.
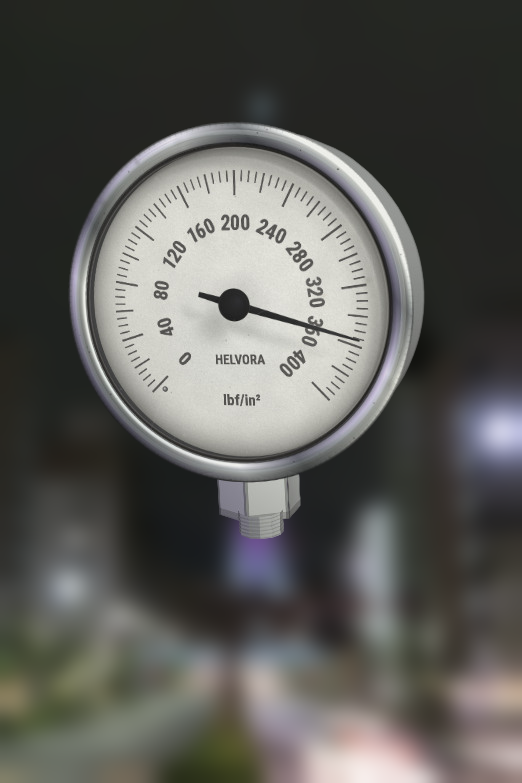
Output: **355** psi
